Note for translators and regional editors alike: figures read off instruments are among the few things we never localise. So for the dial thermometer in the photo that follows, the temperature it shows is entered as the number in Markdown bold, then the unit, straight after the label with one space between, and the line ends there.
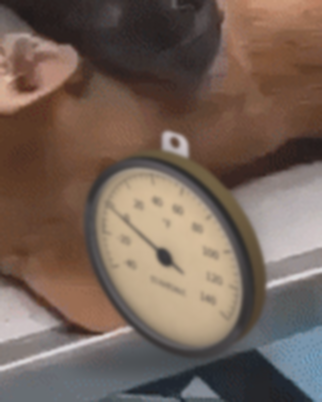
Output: **0** °F
